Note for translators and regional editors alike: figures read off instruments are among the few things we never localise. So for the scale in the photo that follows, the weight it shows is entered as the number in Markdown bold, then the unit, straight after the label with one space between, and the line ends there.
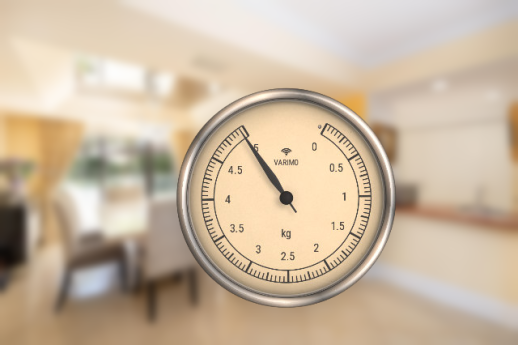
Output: **4.95** kg
